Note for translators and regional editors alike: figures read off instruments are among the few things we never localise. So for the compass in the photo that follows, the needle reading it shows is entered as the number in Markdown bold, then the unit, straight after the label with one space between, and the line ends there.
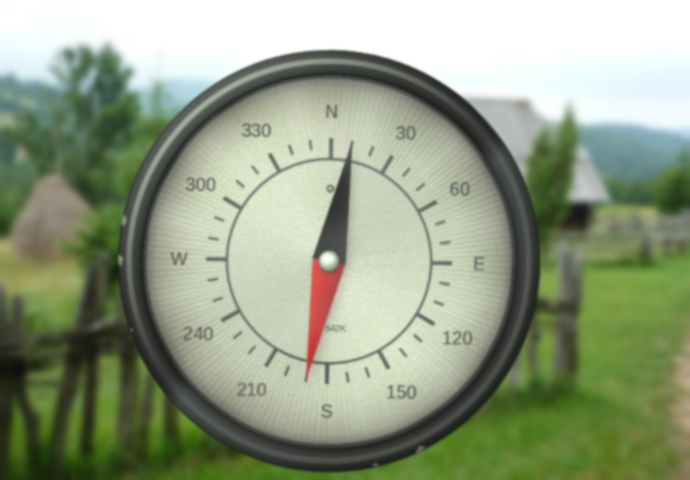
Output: **190** °
